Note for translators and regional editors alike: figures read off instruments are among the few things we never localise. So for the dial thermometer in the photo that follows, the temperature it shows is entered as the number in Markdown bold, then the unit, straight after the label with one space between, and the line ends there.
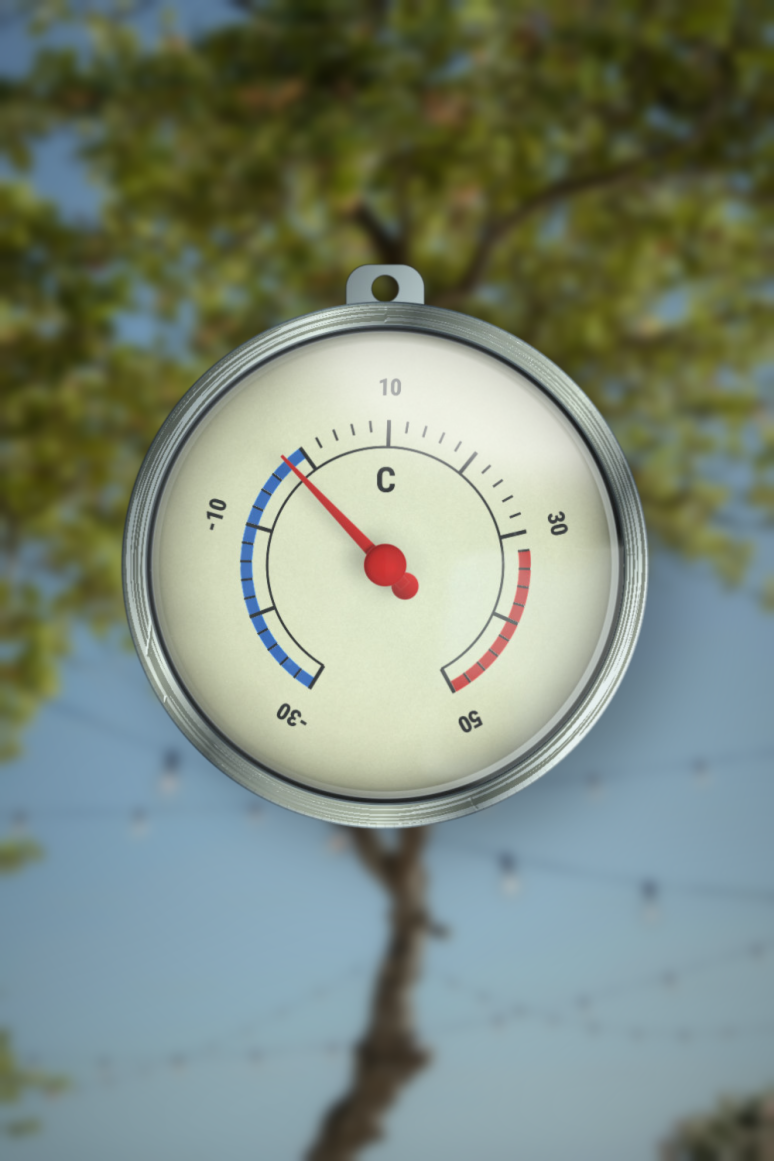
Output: **-2** °C
